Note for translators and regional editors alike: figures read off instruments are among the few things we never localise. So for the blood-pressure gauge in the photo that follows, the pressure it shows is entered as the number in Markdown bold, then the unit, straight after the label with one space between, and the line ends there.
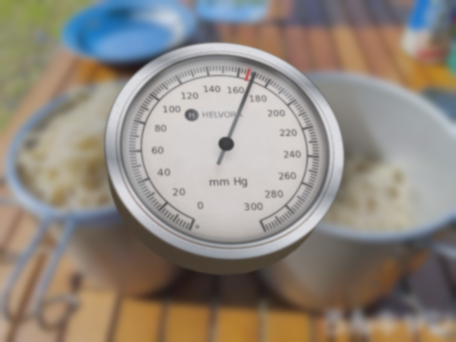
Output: **170** mmHg
